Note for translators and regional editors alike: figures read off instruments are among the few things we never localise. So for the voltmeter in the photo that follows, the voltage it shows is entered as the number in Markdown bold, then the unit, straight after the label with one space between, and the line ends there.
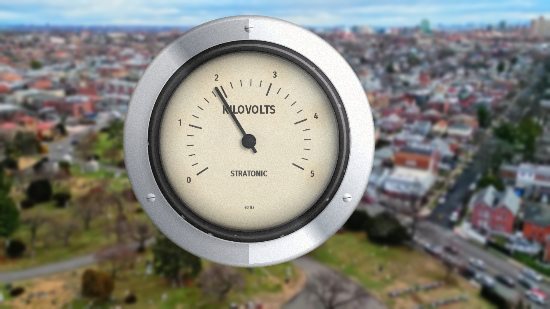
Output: **1.9** kV
